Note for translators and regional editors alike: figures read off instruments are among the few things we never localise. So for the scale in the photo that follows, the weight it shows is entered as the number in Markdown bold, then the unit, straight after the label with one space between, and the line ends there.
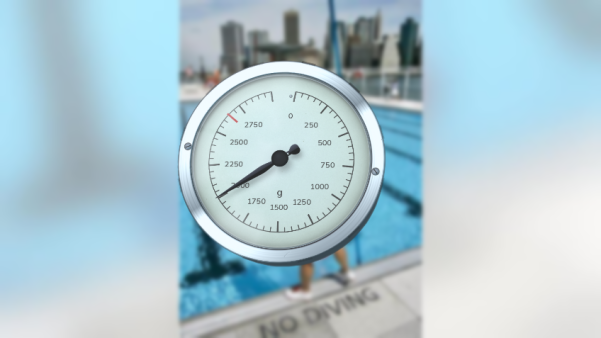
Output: **2000** g
